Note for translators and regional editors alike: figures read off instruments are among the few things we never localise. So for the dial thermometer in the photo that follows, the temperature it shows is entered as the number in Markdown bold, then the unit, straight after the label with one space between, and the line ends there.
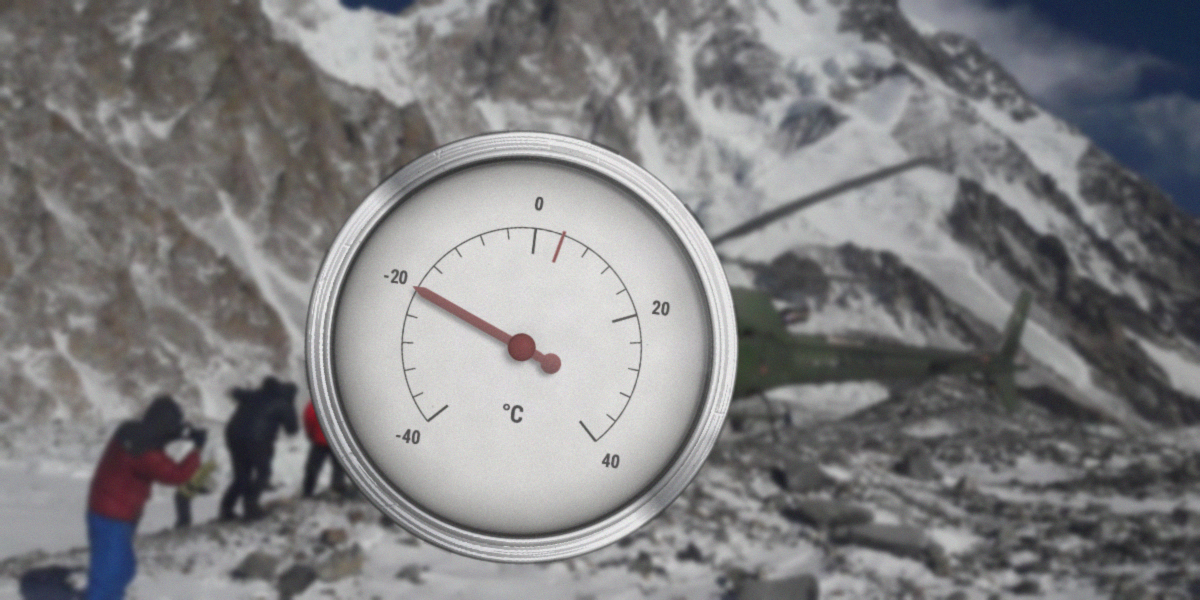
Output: **-20** °C
